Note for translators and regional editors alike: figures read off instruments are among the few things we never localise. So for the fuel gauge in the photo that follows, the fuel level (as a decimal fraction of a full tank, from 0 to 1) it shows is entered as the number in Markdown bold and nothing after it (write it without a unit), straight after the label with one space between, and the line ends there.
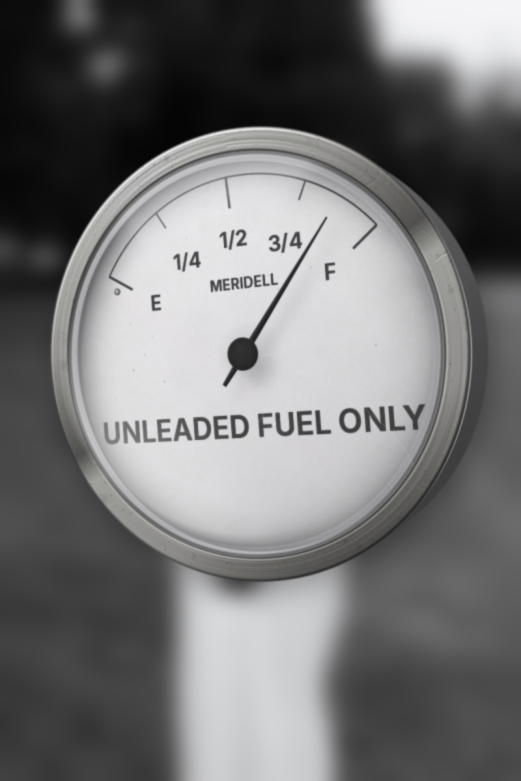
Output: **0.875**
